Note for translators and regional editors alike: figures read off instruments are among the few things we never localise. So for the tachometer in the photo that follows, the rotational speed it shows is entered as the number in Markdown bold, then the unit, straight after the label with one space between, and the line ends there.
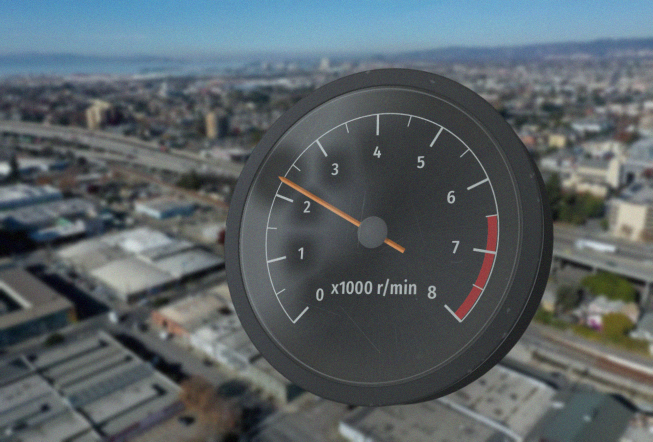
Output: **2250** rpm
